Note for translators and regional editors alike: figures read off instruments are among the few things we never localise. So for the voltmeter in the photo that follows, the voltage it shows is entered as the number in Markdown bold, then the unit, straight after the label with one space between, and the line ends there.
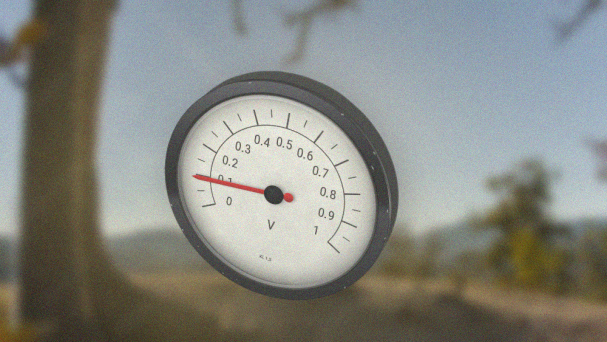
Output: **0.1** V
